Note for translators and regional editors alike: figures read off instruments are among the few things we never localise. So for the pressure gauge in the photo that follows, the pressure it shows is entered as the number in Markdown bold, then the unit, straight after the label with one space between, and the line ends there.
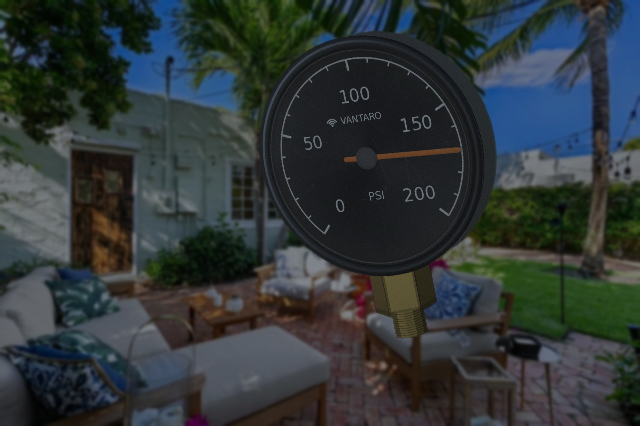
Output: **170** psi
